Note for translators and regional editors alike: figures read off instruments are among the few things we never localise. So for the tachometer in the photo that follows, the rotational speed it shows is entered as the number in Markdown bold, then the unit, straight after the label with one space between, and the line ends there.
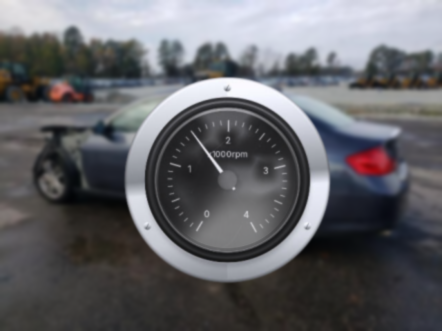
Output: **1500** rpm
